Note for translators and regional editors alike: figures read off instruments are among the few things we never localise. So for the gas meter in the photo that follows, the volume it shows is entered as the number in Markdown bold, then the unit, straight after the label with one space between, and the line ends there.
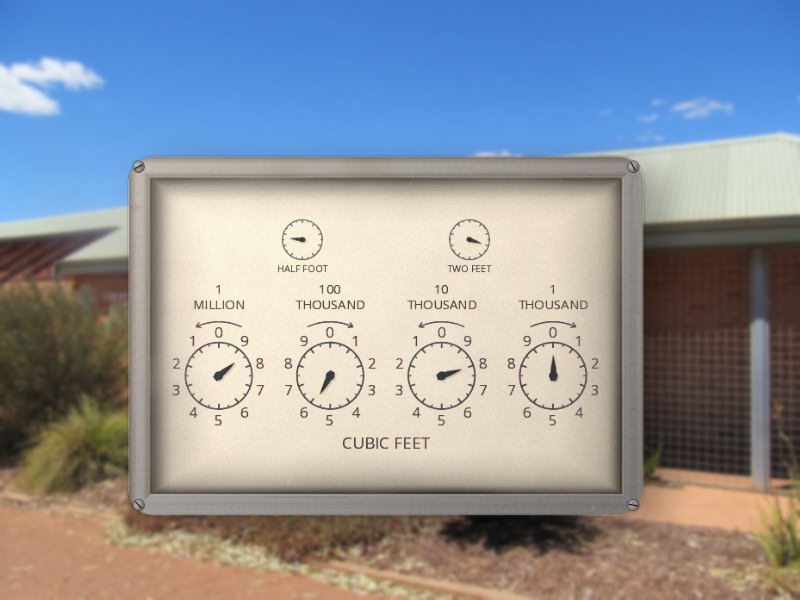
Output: **858000** ft³
